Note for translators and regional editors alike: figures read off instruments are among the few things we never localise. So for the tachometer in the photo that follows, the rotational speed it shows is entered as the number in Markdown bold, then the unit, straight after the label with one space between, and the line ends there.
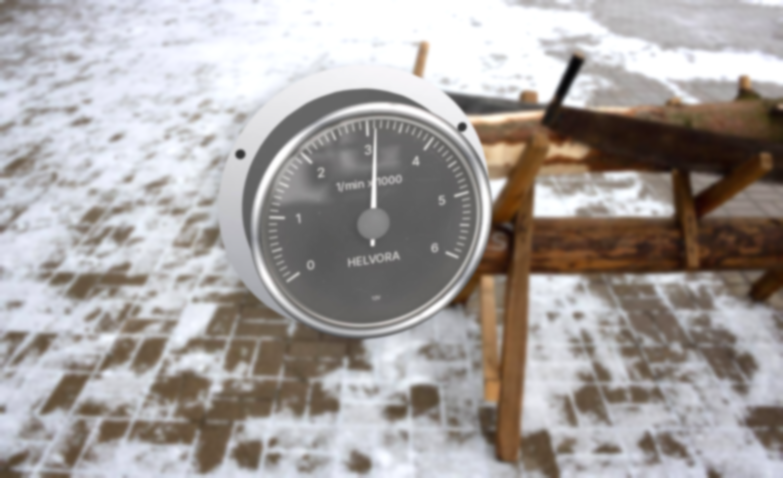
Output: **3100** rpm
